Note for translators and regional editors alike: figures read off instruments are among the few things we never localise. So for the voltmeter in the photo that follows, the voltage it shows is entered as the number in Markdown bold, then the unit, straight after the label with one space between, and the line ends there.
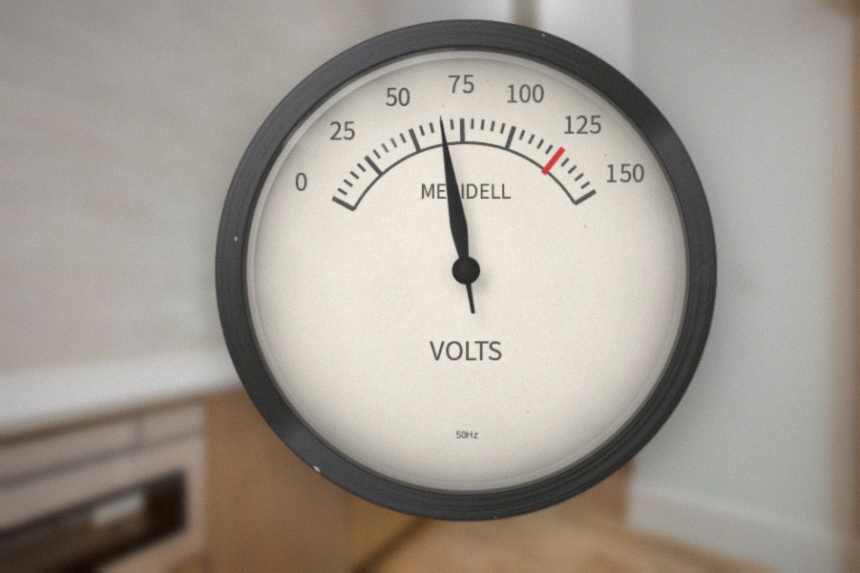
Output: **65** V
